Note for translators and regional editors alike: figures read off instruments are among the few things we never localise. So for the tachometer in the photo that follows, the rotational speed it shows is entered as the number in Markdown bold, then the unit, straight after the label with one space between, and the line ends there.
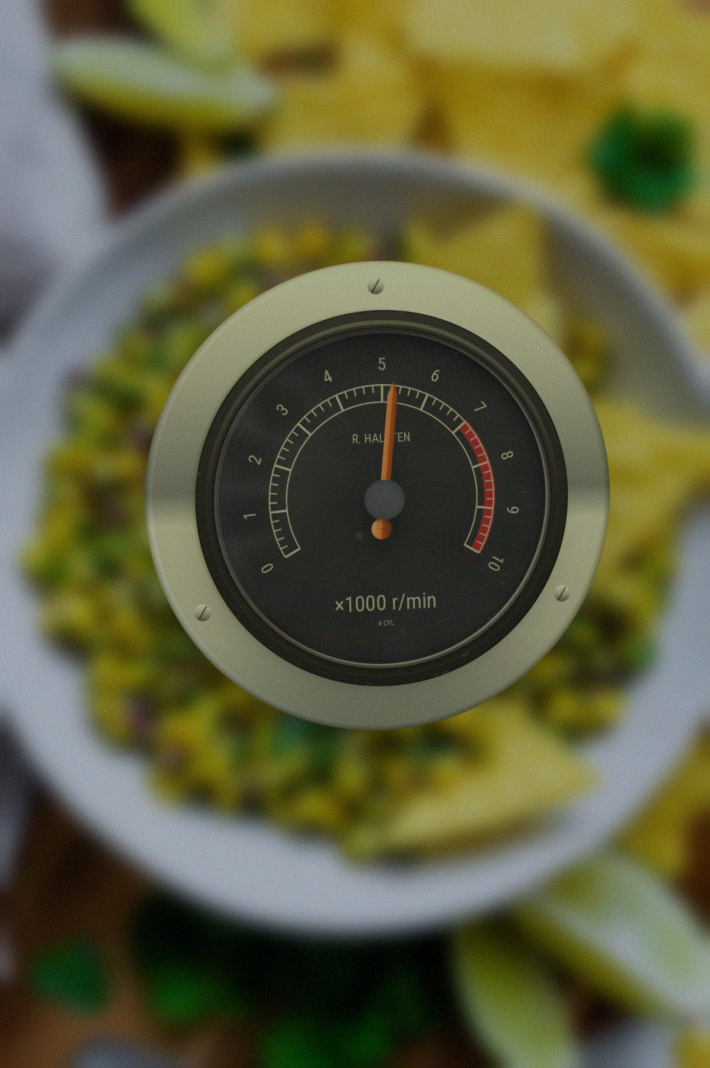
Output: **5200** rpm
